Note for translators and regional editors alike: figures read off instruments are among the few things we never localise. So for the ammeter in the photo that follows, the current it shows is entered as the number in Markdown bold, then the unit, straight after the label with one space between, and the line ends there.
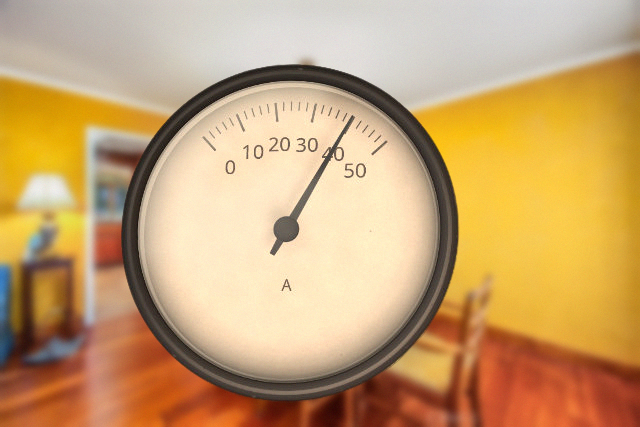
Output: **40** A
